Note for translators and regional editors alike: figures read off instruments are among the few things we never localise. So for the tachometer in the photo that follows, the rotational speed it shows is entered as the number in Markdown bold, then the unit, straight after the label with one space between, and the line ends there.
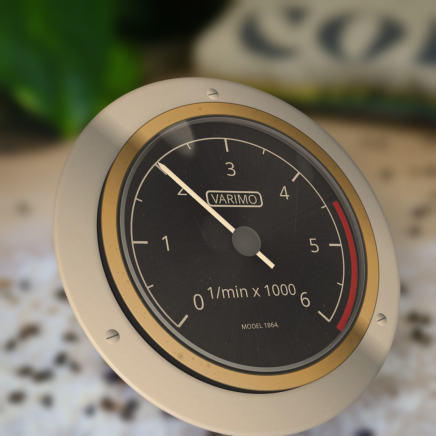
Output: **2000** rpm
